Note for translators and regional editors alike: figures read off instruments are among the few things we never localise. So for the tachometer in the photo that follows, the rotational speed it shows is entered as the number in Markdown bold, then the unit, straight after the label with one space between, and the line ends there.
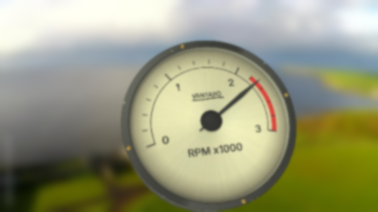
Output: **2300** rpm
